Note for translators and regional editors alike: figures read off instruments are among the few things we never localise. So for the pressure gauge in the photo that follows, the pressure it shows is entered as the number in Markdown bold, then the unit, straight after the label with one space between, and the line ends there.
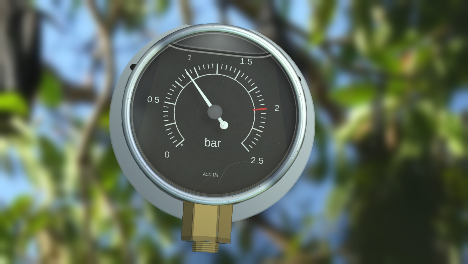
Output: **0.9** bar
